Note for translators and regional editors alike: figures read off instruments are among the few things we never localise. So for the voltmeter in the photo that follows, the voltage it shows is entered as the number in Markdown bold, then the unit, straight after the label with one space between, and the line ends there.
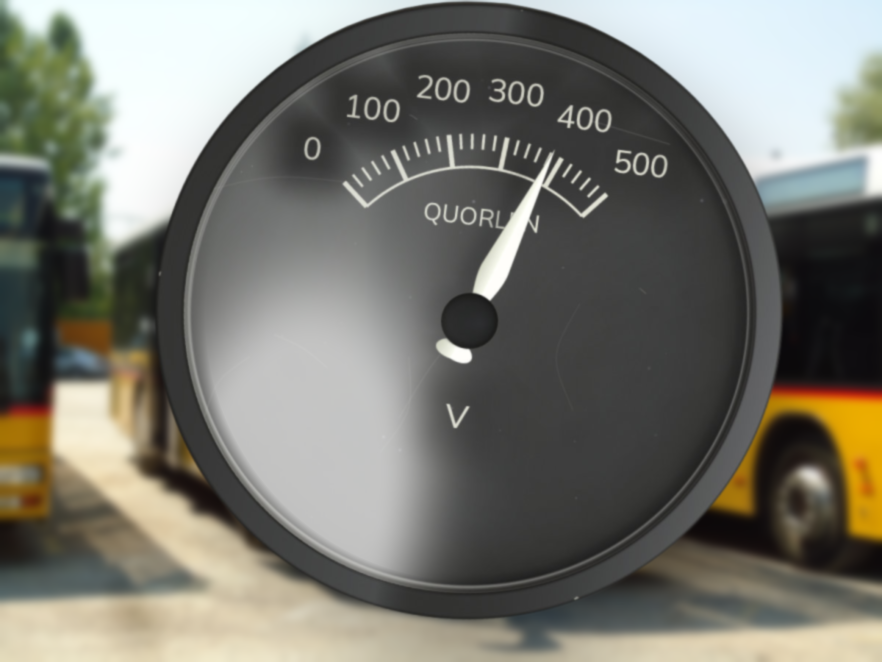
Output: **380** V
